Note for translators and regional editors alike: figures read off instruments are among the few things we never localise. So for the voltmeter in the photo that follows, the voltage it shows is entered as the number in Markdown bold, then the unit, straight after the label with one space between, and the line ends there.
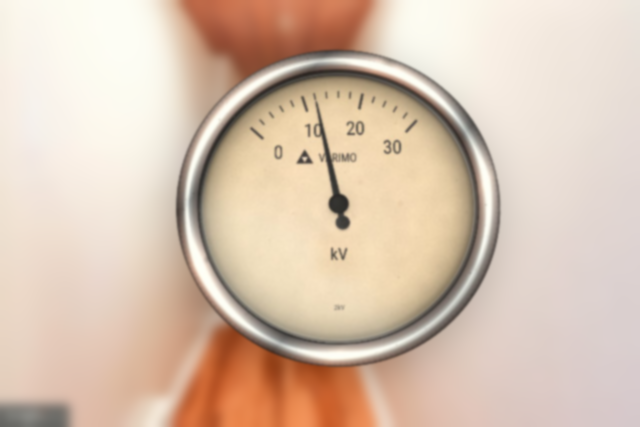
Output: **12** kV
